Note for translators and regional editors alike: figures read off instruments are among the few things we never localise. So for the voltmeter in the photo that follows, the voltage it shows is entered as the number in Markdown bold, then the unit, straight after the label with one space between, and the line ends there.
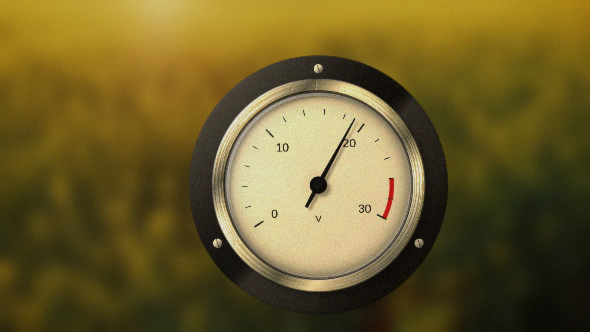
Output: **19** V
